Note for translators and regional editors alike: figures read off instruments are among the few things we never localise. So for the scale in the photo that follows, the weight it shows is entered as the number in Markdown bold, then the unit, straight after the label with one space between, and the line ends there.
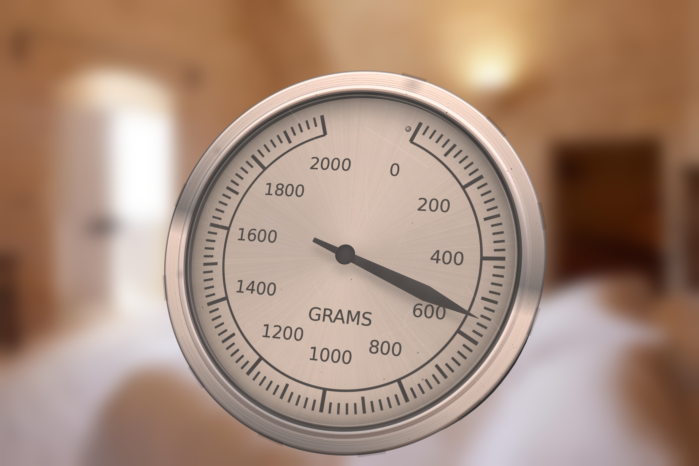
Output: **550** g
